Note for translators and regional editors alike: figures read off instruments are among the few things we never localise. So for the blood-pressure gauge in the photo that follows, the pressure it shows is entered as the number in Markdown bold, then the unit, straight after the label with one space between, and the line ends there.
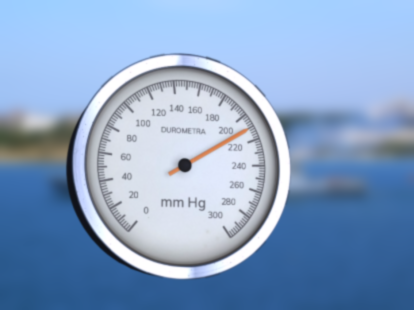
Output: **210** mmHg
